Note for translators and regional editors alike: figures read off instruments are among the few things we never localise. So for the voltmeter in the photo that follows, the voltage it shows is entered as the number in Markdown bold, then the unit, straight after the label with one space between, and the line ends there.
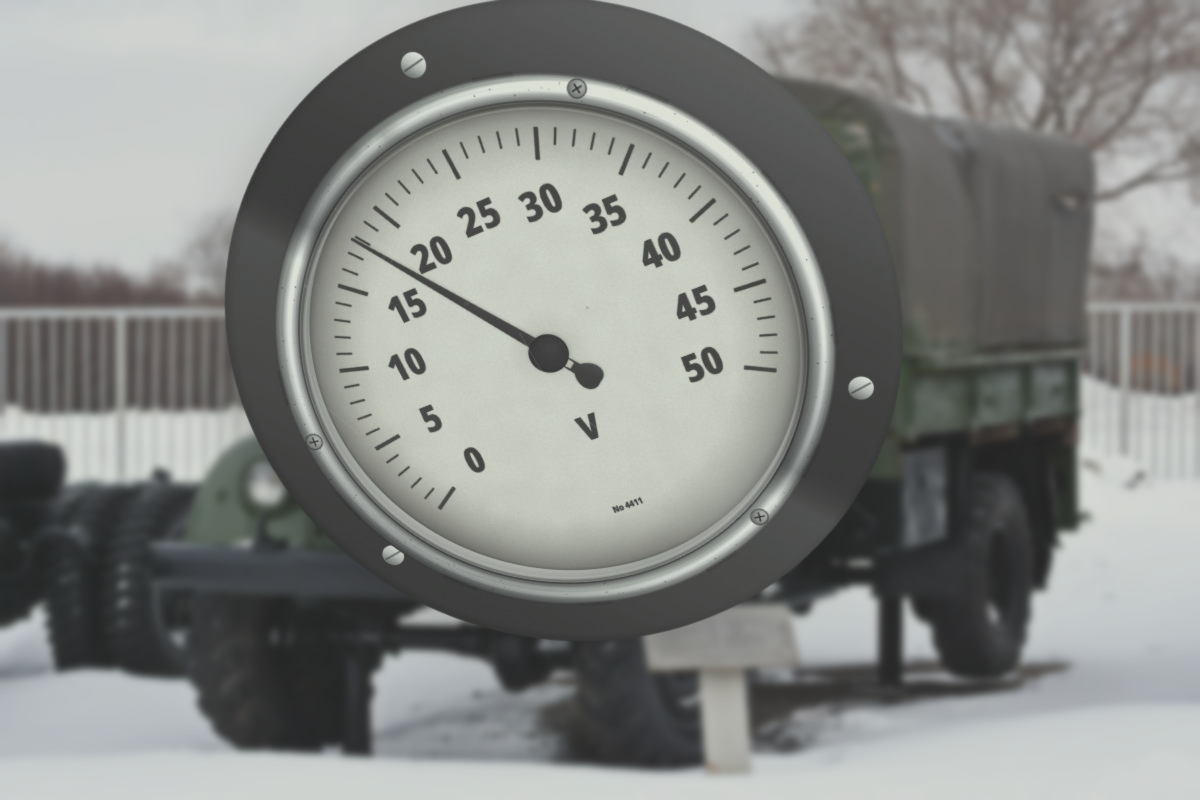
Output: **18** V
